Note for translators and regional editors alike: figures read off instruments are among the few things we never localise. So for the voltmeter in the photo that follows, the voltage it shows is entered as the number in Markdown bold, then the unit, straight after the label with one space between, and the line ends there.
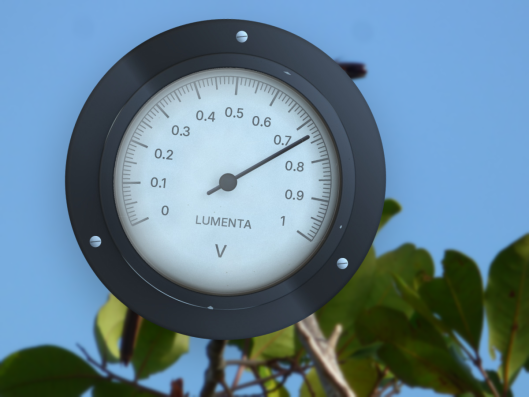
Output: **0.73** V
